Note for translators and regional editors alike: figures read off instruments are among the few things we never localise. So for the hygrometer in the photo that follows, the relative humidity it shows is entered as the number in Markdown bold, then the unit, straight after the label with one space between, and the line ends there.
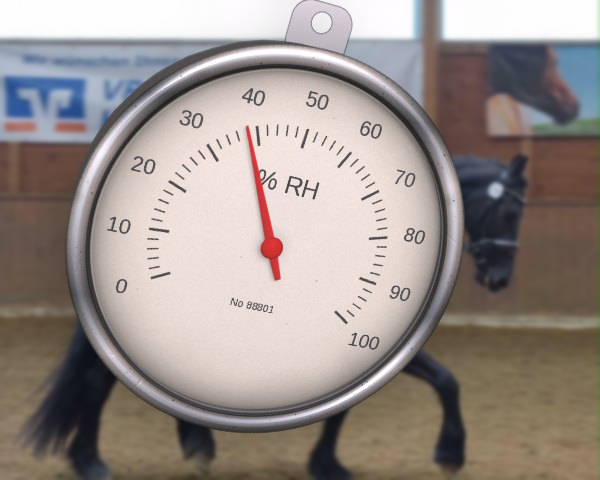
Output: **38** %
